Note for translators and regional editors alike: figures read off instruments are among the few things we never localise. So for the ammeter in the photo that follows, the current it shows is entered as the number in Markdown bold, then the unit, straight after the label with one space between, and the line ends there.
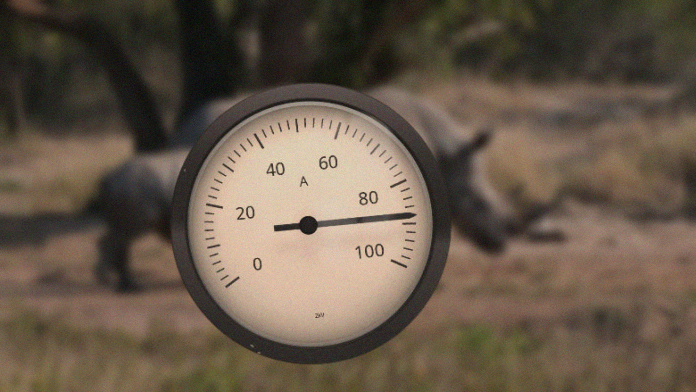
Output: **88** A
